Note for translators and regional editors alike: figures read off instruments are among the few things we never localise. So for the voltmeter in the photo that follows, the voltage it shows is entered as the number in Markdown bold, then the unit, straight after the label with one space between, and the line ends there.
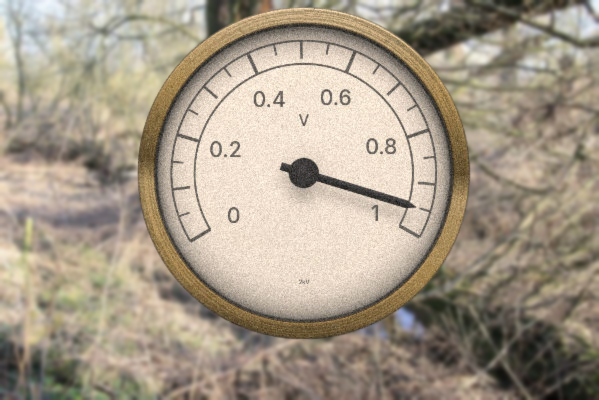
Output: **0.95** V
